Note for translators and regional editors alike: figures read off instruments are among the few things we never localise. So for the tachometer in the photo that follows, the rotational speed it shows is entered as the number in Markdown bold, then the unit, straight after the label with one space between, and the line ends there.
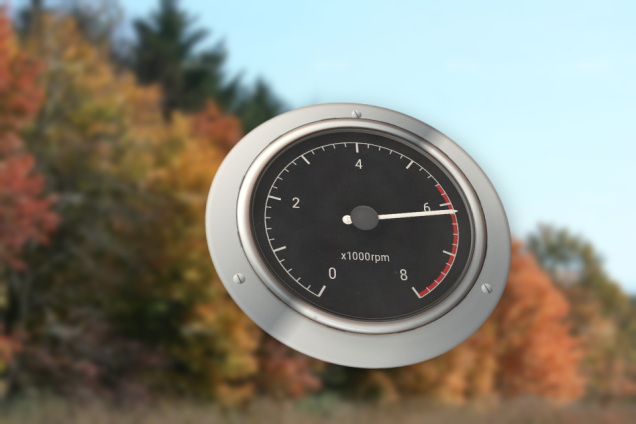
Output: **6200** rpm
